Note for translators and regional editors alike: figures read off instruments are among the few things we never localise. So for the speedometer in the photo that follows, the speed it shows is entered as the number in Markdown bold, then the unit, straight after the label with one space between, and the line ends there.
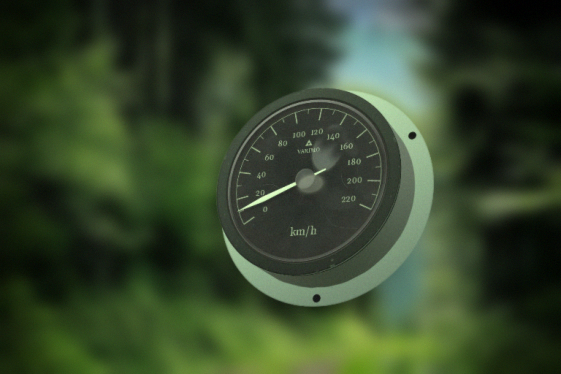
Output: **10** km/h
